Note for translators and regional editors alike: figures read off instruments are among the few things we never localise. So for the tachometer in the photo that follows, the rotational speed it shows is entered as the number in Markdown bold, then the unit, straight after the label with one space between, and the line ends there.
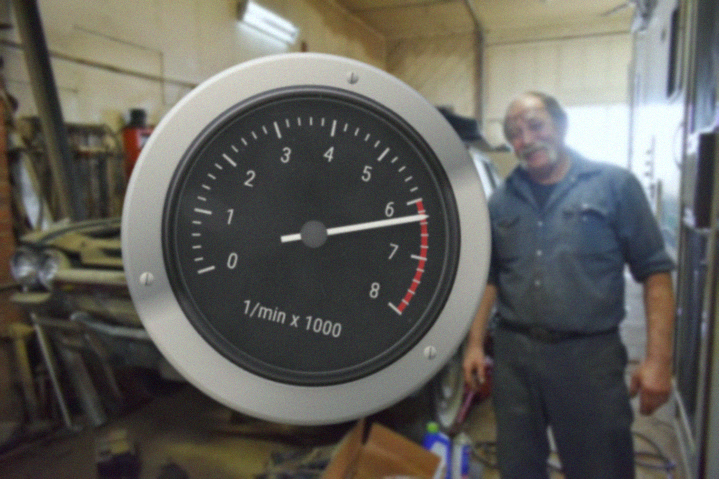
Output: **6300** rpm
